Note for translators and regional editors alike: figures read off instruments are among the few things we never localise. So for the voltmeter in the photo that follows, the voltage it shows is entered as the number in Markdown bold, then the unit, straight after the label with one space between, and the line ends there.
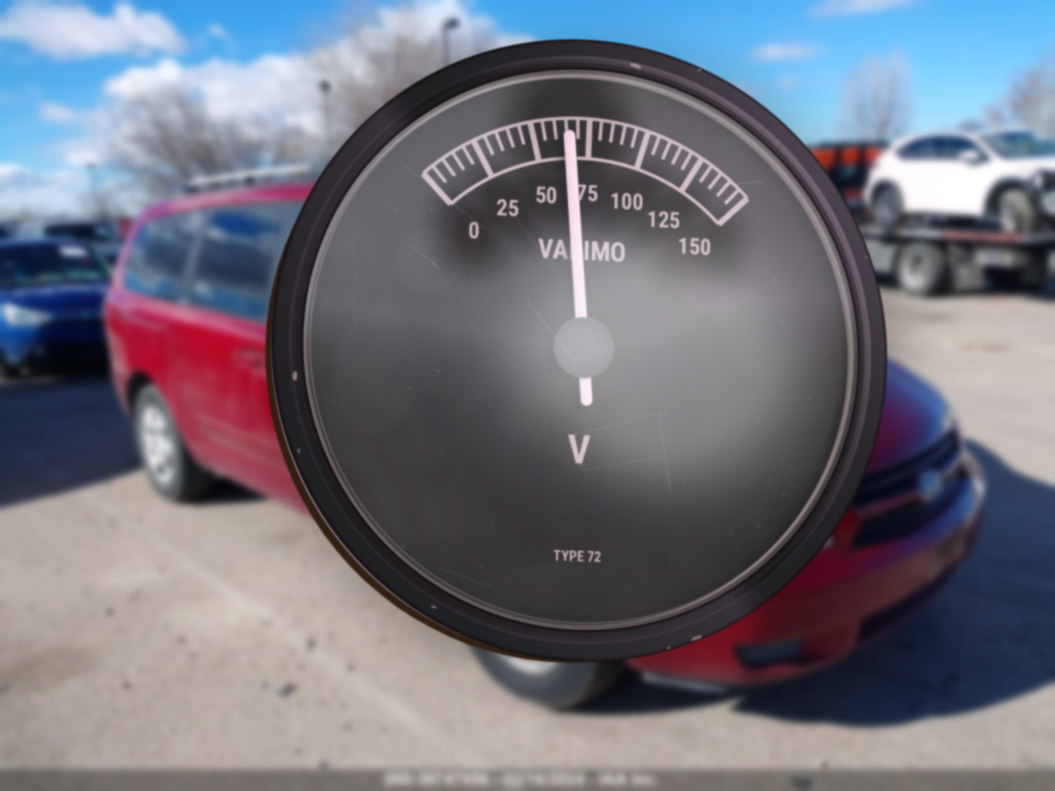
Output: **65** V
